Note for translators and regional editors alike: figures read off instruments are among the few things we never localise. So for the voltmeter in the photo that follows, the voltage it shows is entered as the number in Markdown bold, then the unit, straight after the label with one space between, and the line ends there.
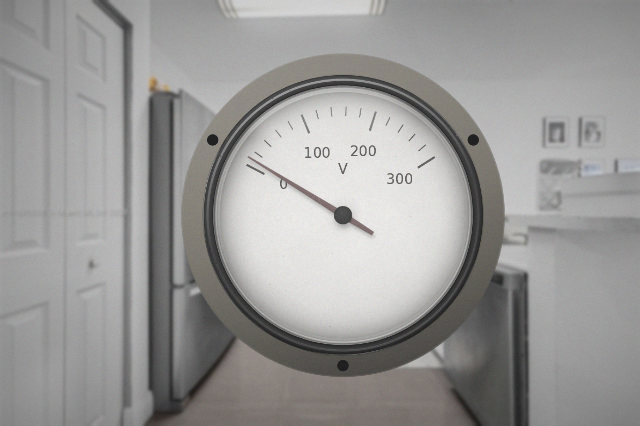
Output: **10** V
